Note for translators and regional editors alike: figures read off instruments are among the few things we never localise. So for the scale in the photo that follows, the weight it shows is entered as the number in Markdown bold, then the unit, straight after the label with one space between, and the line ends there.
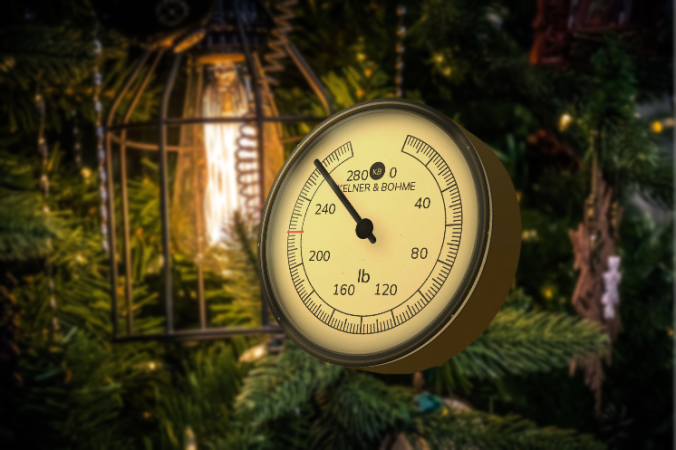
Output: **260** lb
